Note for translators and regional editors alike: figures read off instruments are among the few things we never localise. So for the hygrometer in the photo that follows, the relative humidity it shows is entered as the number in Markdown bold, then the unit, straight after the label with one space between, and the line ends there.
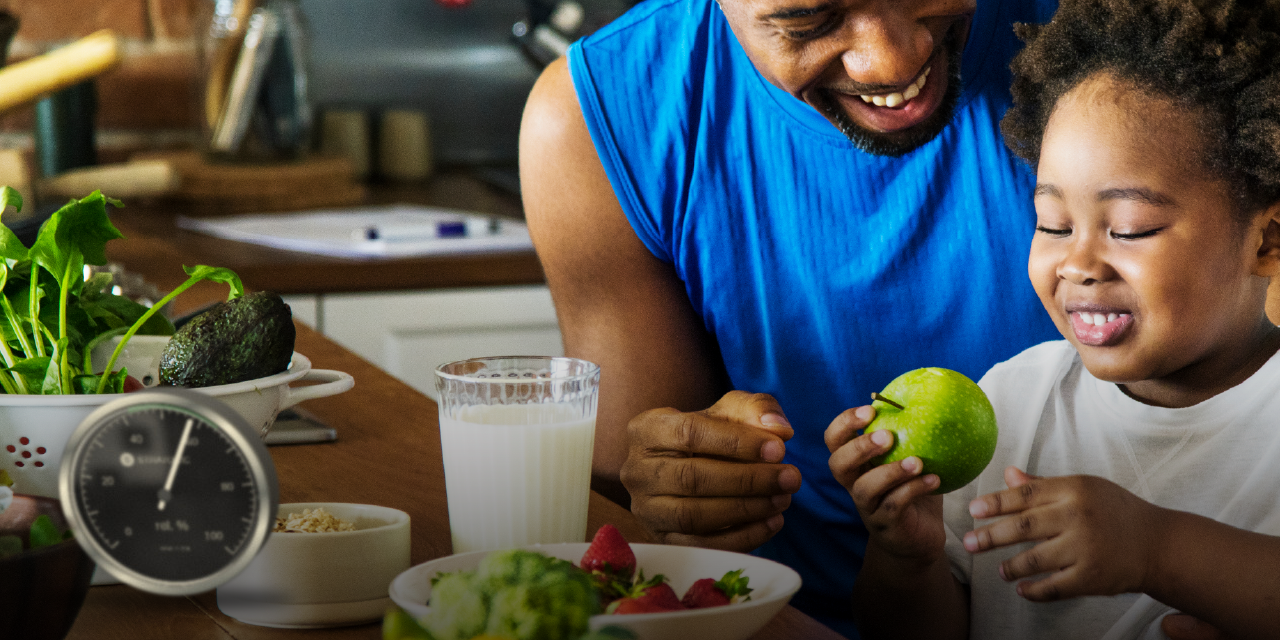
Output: **58** %
